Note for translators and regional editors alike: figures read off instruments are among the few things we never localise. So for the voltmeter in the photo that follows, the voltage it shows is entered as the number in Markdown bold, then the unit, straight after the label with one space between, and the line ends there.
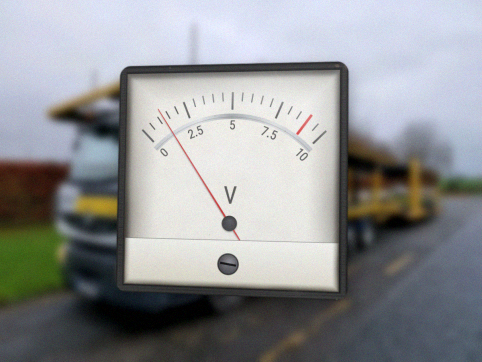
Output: **1.25** V
